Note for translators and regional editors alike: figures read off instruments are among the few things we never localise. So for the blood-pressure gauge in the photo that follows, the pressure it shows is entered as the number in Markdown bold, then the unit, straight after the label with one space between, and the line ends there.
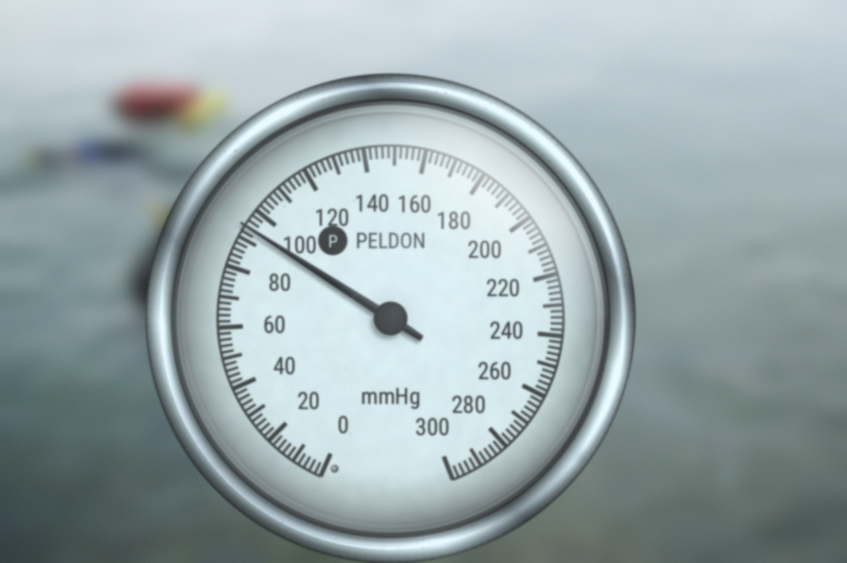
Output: **94** mmHg
